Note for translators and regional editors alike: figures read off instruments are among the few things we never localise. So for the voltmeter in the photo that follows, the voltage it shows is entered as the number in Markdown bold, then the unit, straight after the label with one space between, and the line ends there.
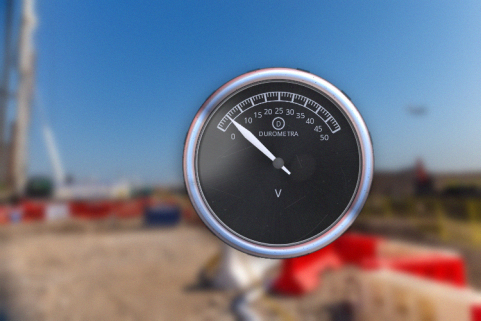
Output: **5** V
